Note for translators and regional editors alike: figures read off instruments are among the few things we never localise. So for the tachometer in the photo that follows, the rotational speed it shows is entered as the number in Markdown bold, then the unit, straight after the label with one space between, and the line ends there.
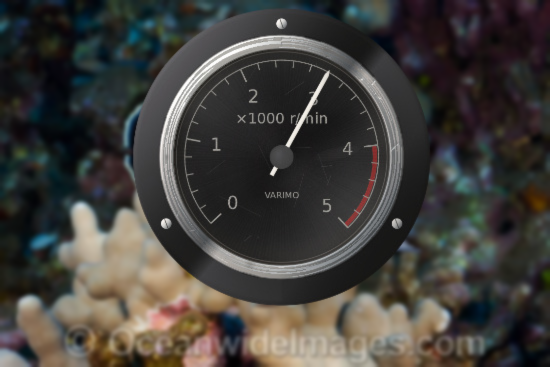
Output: **3000** rpm
